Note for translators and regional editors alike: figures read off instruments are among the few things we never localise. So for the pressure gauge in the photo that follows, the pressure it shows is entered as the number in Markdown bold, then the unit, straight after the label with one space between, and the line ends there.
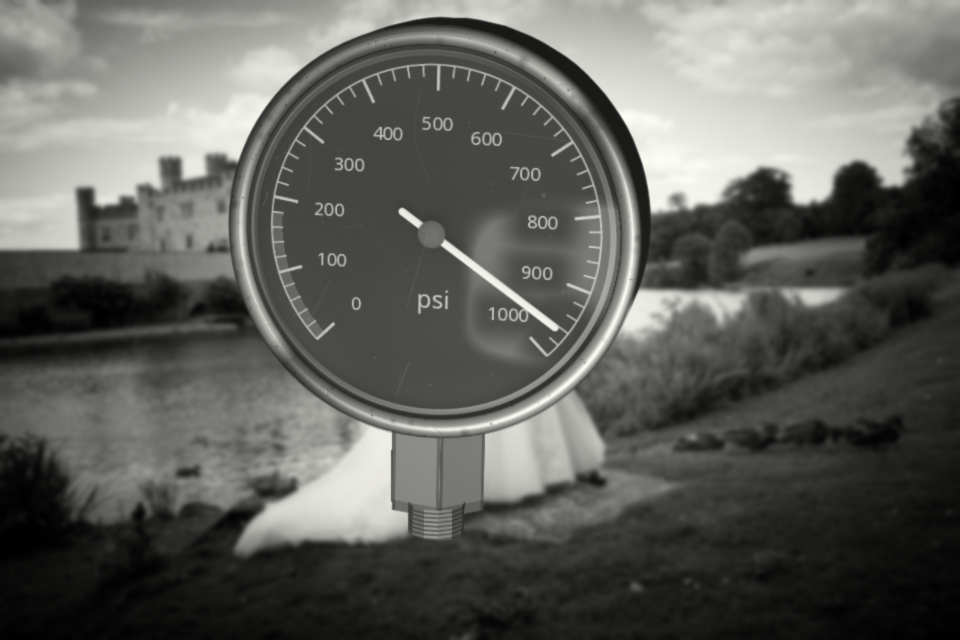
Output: **960** psi
